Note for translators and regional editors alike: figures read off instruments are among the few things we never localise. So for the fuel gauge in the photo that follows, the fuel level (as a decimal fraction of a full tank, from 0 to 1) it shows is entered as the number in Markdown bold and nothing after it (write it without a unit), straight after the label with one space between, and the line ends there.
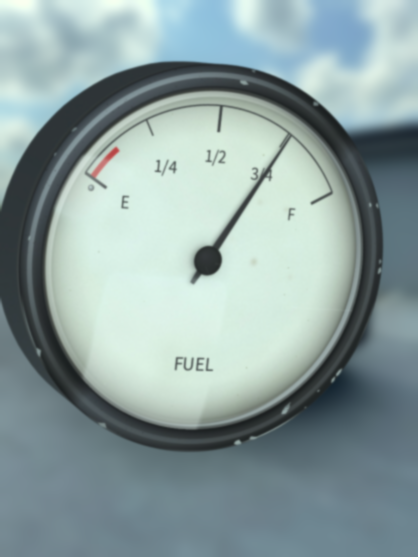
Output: **0.75**
